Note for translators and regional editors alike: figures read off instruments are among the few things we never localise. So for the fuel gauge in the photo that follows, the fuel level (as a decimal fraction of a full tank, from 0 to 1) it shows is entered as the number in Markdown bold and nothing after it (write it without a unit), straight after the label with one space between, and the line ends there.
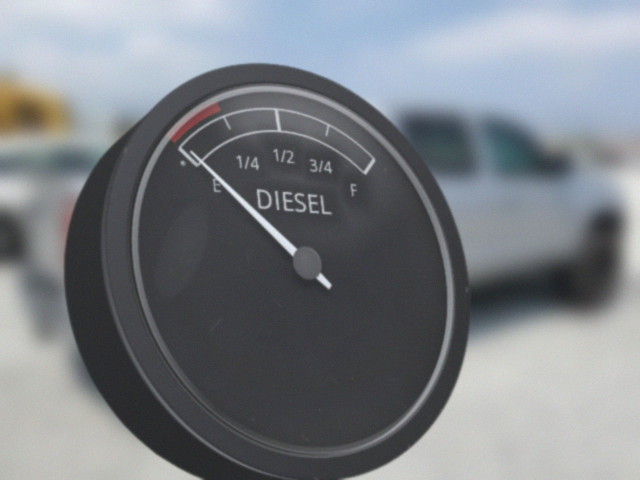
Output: **0**
